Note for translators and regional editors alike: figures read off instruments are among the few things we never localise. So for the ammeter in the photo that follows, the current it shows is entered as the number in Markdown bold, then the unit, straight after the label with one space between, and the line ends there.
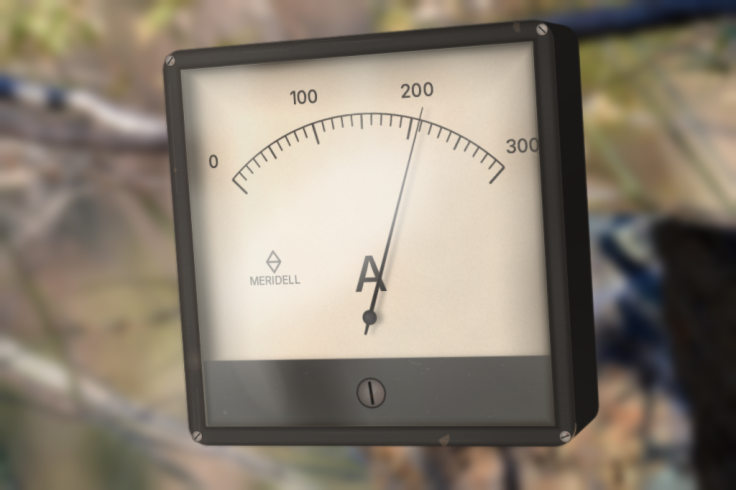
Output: **210** A
